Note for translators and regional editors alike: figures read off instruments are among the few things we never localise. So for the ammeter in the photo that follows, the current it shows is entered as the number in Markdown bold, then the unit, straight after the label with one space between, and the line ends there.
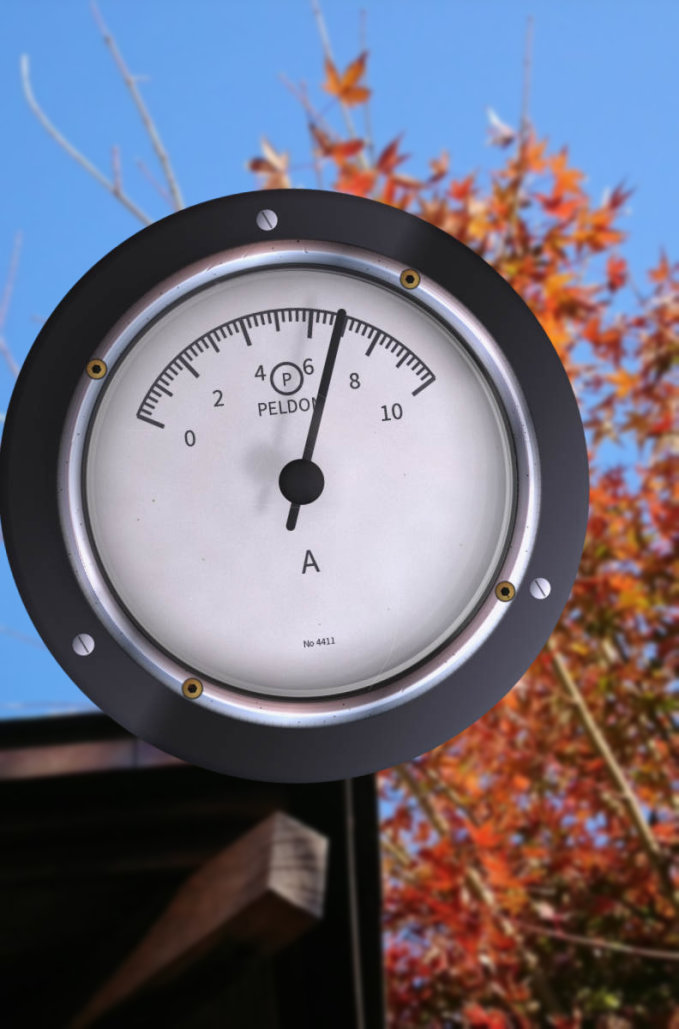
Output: **6.8** A
